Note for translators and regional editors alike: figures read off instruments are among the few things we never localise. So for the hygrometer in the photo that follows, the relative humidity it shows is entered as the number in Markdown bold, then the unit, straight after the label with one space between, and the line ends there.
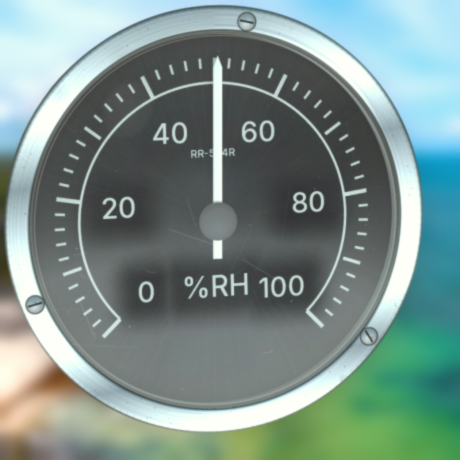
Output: **50** %
